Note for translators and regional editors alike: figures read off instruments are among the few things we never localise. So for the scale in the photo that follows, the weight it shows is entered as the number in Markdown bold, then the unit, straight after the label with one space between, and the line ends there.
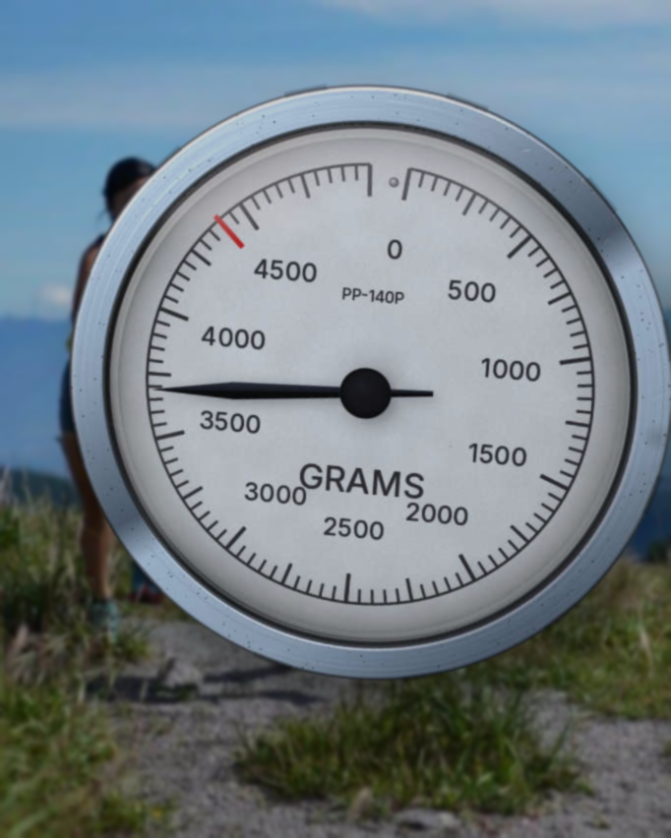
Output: **3700** g
